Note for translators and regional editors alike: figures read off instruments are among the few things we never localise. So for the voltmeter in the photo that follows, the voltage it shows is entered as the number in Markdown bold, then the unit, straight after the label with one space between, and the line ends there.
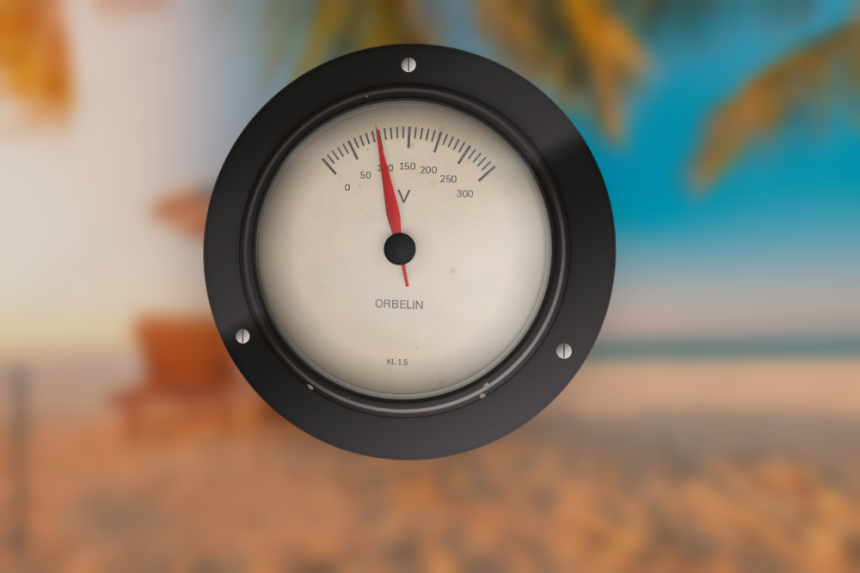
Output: **100** V
